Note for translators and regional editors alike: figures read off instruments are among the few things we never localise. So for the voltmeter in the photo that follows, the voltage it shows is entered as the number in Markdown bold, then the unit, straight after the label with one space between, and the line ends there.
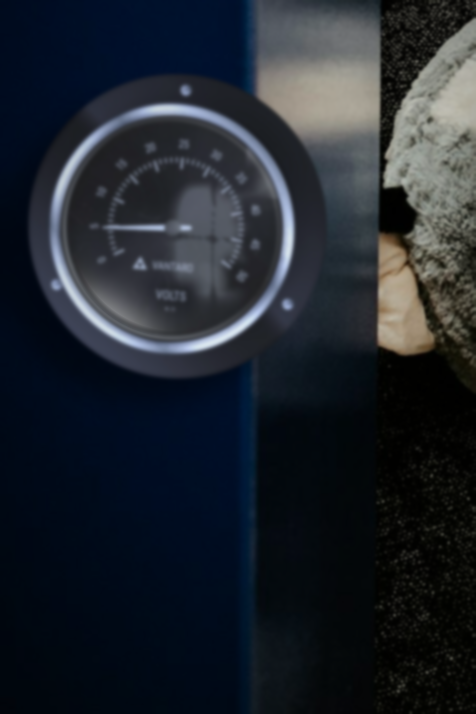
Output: **5** V
